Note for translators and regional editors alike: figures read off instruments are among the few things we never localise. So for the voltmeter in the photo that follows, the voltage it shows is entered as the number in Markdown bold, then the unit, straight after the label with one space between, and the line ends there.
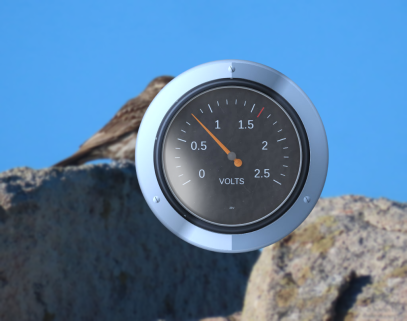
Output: **0.8** V
